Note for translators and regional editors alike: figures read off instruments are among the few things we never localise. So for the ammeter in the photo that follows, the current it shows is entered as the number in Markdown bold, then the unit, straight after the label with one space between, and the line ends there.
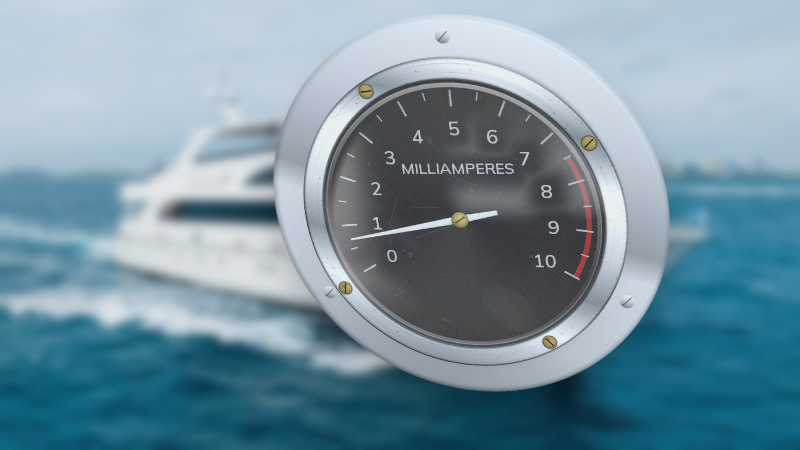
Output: **0.75** mA
